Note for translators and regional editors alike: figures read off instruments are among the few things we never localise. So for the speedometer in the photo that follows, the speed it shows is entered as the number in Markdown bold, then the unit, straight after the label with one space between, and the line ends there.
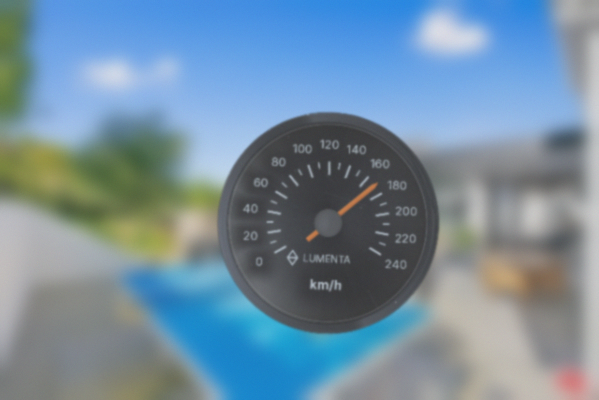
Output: **170** km/h
